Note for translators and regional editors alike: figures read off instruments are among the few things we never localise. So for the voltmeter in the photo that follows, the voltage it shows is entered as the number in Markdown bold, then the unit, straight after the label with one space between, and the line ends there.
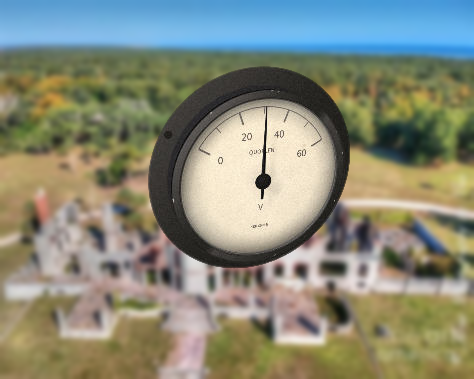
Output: **30** V
